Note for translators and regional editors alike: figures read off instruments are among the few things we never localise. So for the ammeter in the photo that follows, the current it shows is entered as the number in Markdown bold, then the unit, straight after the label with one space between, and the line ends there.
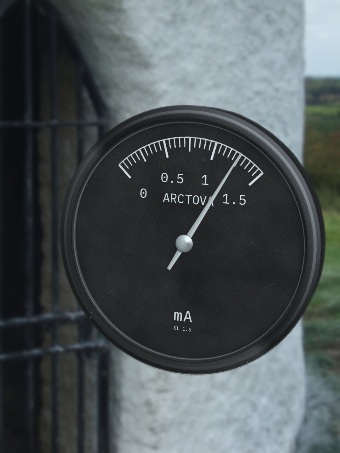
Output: **1.25** mA
